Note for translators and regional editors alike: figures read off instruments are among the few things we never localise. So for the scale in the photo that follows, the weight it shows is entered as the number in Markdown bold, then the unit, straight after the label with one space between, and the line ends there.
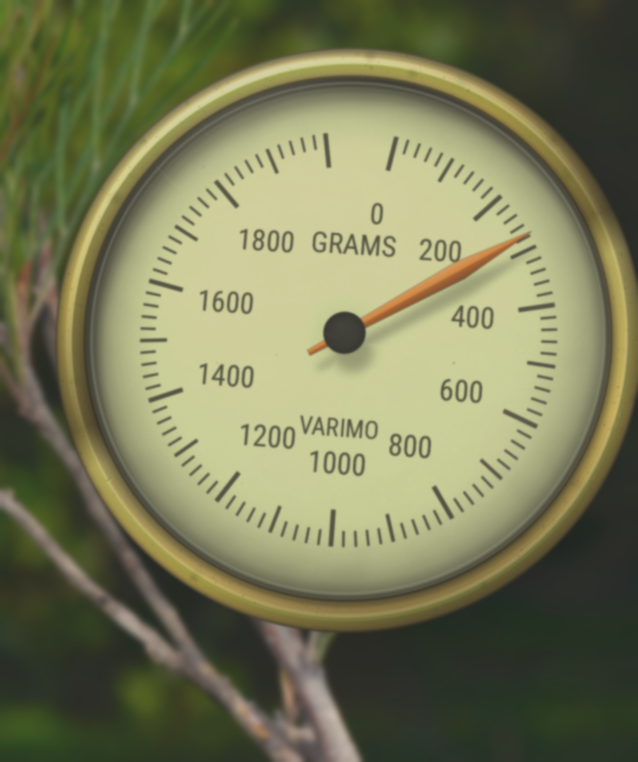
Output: **280** g
